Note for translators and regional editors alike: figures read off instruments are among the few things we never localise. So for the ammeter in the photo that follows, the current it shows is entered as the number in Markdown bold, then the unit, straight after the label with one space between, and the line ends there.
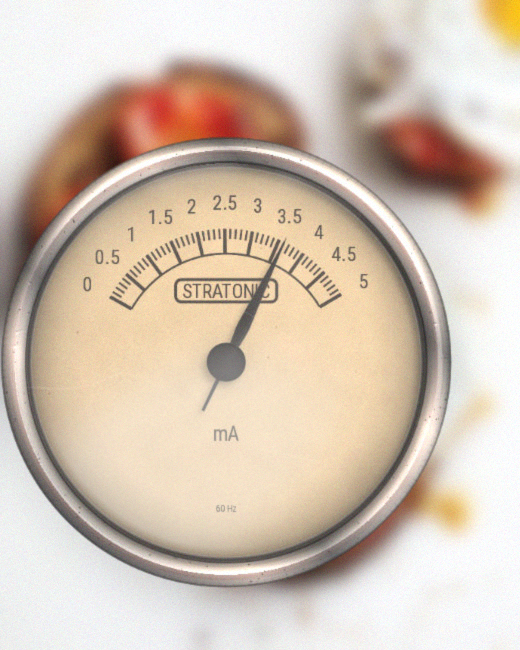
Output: **3.6** mA
